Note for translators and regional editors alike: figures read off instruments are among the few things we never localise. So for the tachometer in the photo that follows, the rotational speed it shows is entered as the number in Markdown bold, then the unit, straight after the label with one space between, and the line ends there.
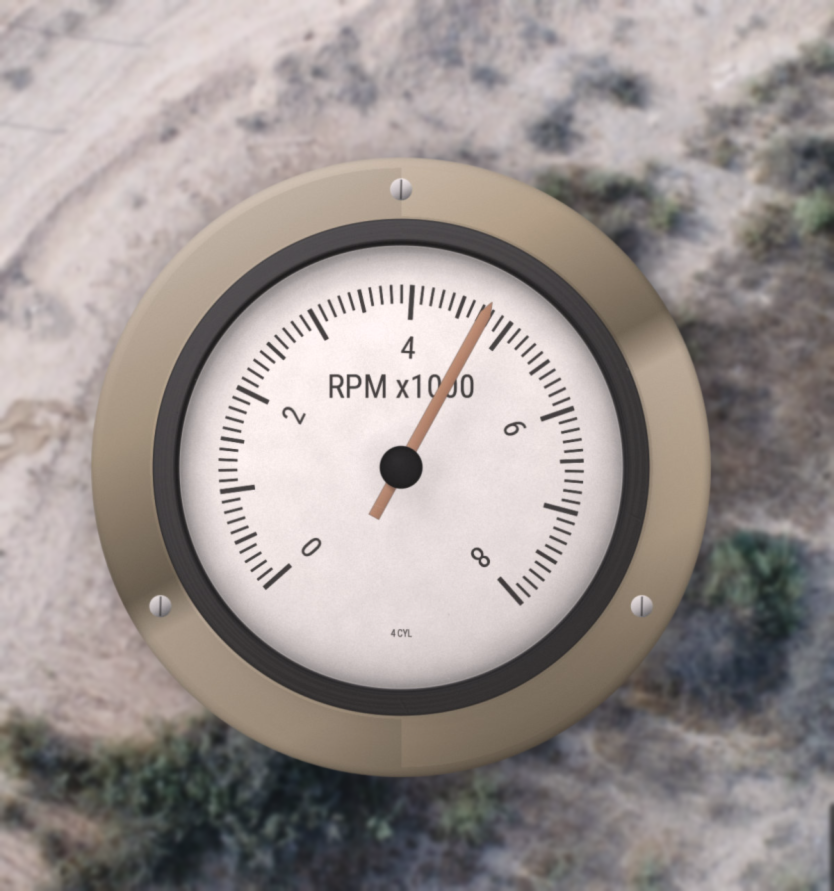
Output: **4750** rpm
